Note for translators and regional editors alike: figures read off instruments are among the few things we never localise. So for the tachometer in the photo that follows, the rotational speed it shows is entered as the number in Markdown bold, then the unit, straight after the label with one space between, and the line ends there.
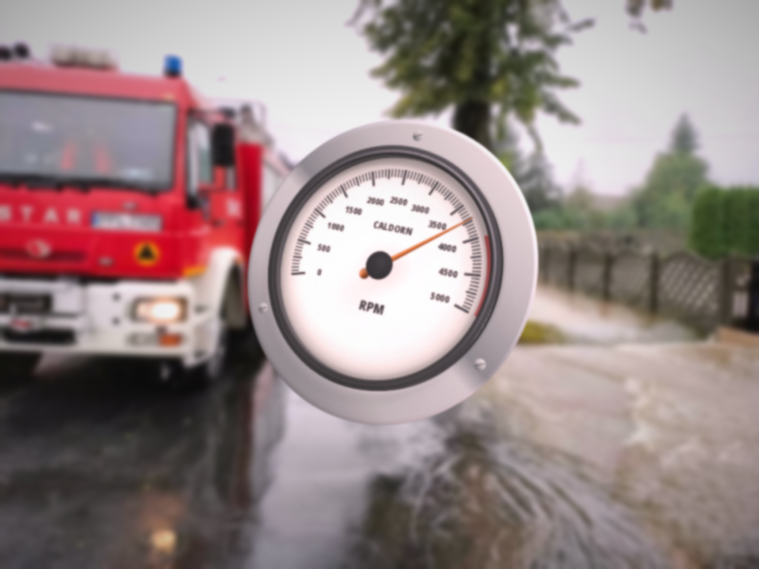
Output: **3750** rpm
